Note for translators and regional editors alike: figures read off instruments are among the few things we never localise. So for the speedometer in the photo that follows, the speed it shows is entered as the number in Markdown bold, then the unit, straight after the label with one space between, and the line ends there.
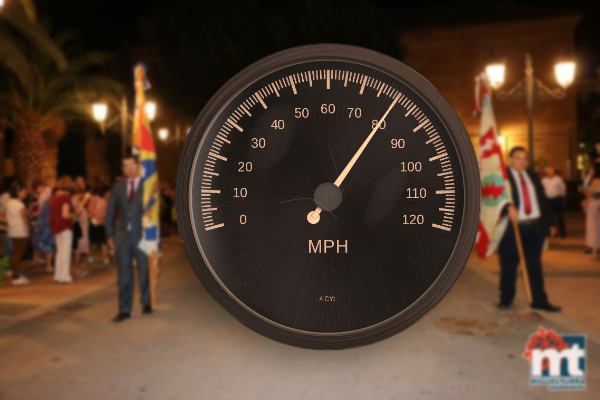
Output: **80** mph
